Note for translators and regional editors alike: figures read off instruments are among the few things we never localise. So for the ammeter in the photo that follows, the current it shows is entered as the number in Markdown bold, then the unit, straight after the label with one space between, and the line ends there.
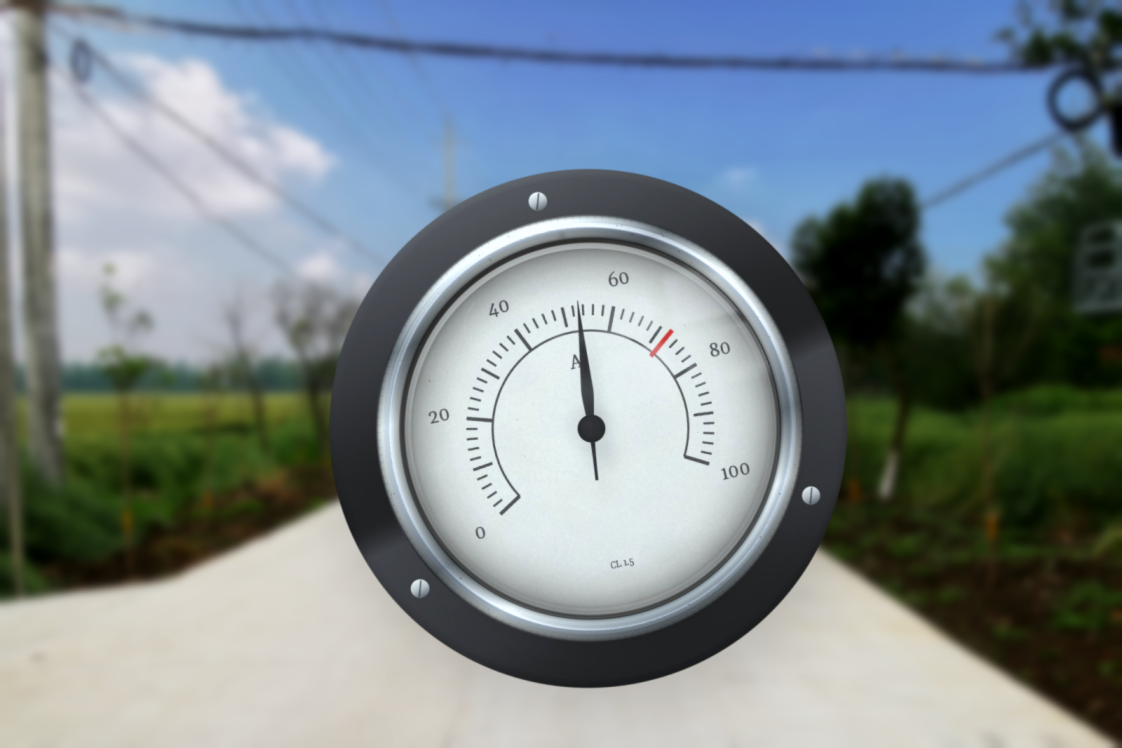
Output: **53** A
